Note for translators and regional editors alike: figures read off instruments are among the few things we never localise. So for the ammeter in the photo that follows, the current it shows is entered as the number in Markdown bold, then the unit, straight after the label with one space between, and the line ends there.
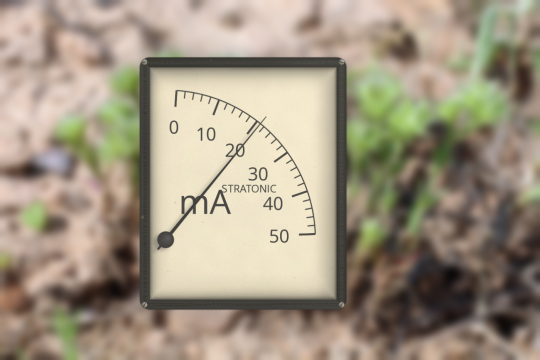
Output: **21** mA
